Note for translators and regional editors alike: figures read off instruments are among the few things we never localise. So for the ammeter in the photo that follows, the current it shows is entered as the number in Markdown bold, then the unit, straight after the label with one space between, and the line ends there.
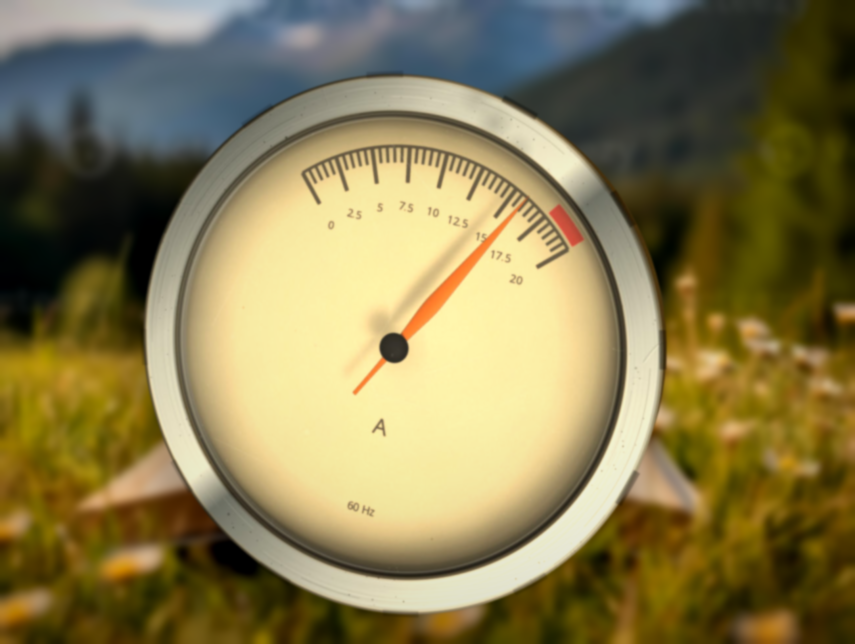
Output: **16** A
